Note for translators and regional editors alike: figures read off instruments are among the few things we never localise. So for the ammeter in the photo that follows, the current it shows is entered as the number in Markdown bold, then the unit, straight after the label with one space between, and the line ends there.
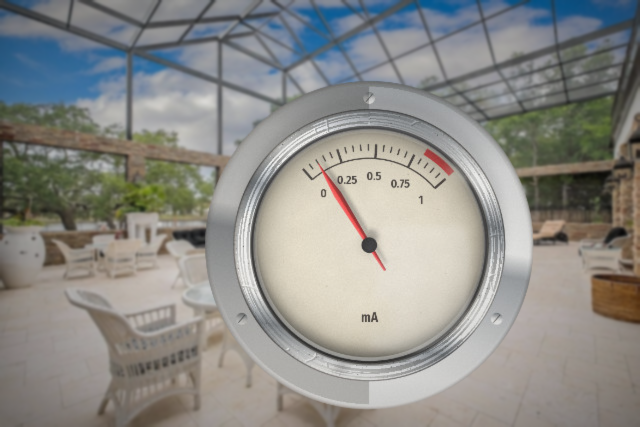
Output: **0.1** mA
